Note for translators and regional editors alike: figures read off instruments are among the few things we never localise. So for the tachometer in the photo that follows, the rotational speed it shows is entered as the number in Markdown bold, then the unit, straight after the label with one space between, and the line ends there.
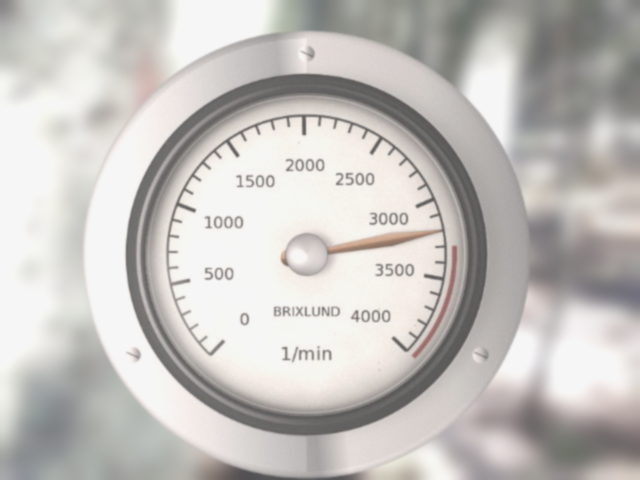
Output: **3200** rpm
